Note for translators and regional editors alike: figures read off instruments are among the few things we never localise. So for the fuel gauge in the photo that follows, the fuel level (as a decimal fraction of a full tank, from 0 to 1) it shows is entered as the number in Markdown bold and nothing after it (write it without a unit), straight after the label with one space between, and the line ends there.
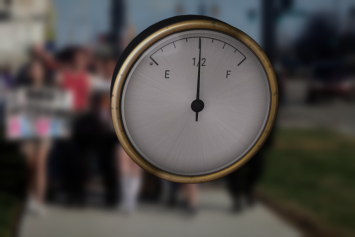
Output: **0.5**
